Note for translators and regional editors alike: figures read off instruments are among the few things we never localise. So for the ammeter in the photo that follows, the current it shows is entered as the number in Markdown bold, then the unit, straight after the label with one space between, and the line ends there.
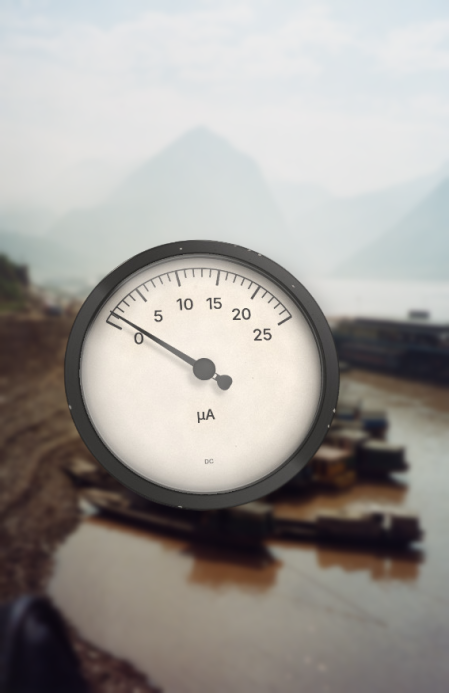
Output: **1** µA
